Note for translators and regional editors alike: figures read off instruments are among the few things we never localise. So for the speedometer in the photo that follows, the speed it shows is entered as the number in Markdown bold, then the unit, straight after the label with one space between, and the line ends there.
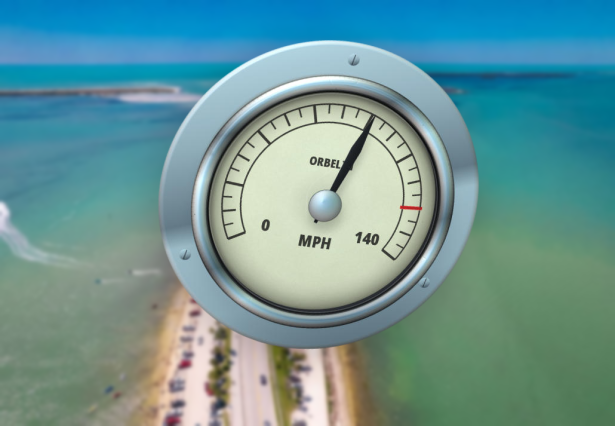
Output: **80** mph
